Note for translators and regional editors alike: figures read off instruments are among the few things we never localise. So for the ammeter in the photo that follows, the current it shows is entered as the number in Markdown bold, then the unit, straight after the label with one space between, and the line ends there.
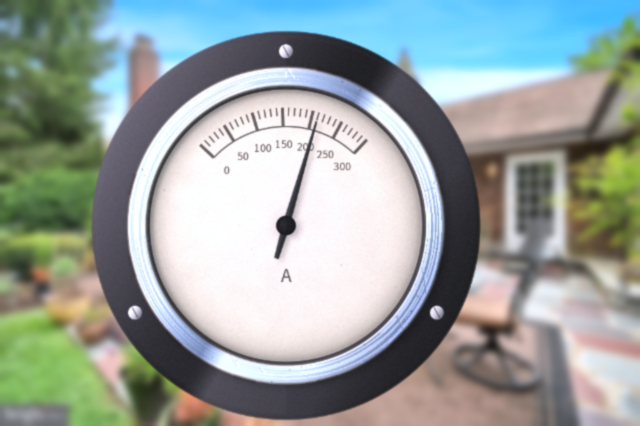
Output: **210** A
